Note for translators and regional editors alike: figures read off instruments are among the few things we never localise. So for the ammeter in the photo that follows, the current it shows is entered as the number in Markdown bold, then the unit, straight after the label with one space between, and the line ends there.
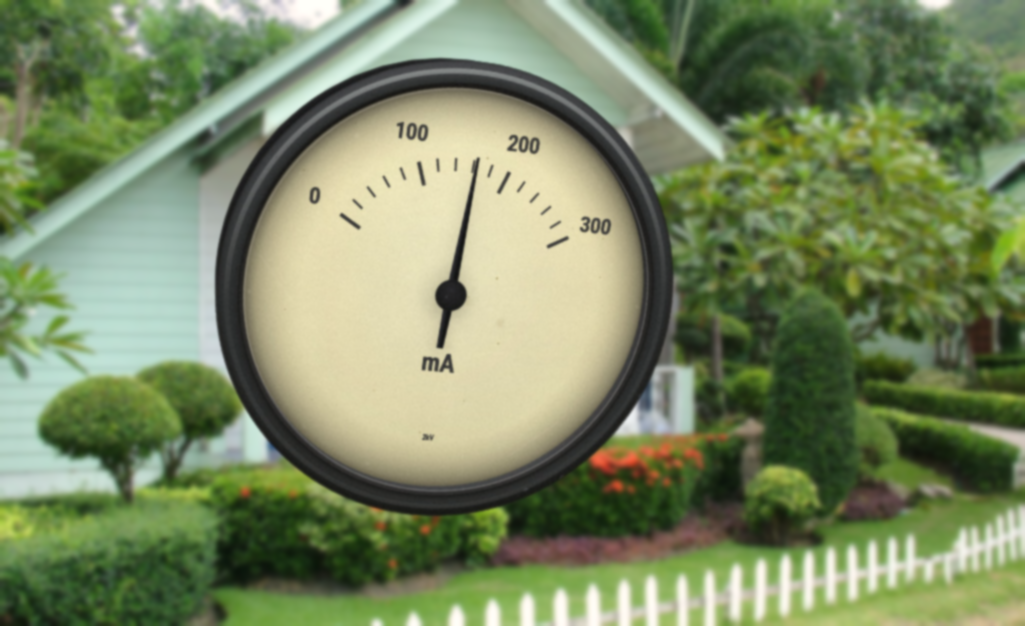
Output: **160** mA
